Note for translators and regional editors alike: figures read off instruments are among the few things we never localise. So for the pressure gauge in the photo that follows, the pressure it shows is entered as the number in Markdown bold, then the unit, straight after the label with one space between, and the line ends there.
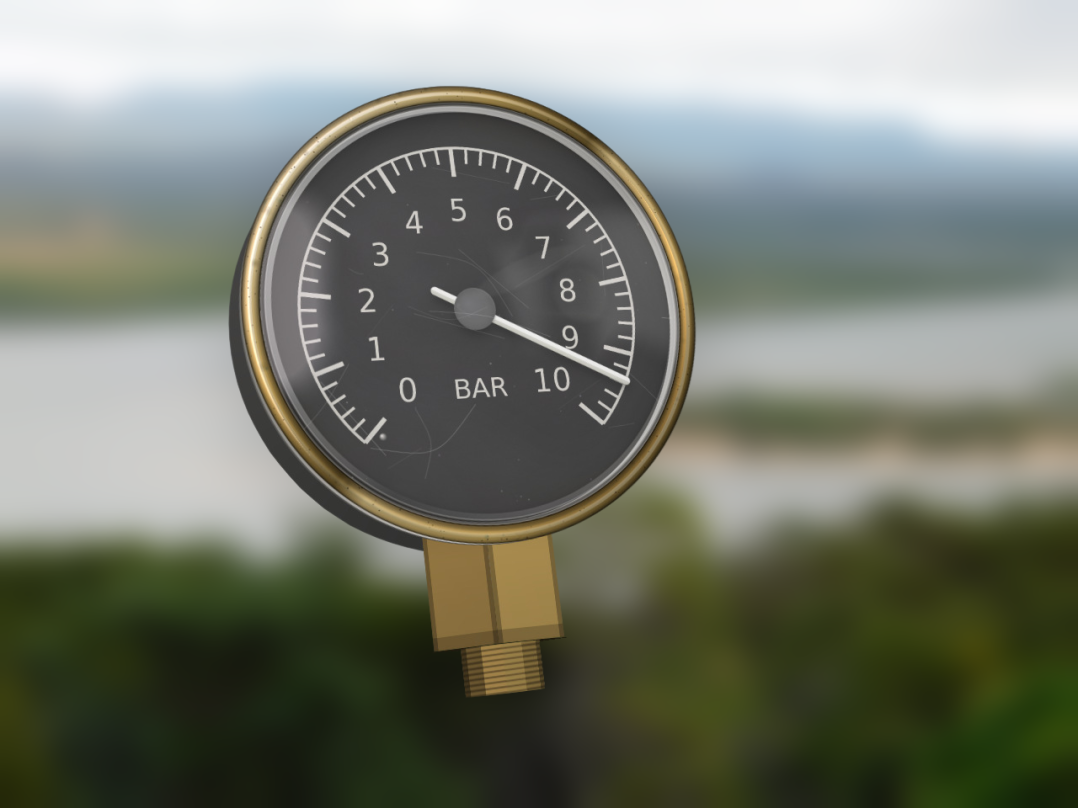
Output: **9.4** bar
